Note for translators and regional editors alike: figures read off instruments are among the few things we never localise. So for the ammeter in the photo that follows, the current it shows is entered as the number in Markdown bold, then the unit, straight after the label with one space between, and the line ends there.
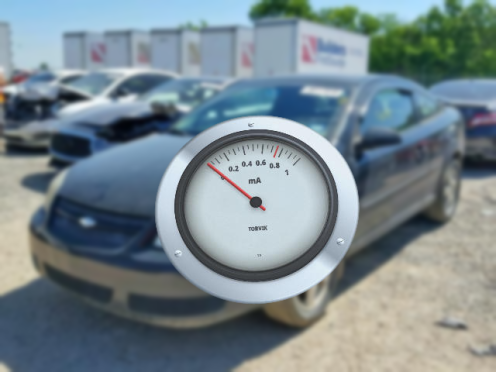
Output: **0** mA
